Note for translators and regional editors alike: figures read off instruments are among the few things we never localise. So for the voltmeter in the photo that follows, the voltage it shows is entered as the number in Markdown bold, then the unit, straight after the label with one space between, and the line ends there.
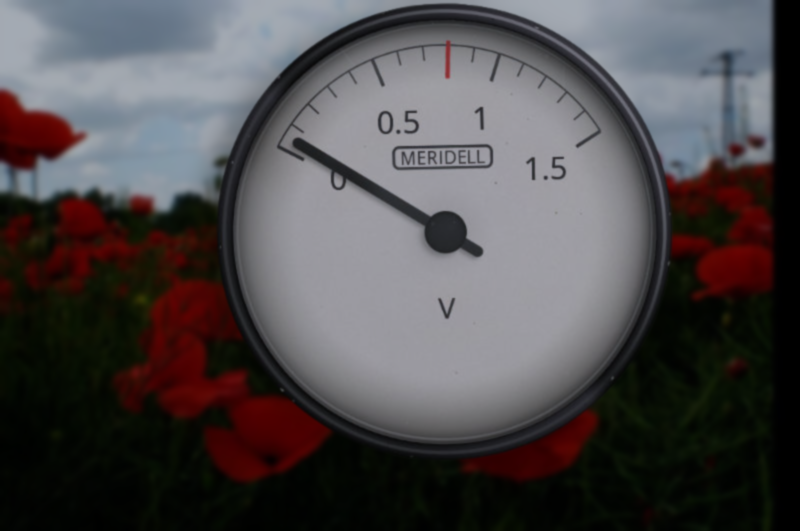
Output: **0.05** V
